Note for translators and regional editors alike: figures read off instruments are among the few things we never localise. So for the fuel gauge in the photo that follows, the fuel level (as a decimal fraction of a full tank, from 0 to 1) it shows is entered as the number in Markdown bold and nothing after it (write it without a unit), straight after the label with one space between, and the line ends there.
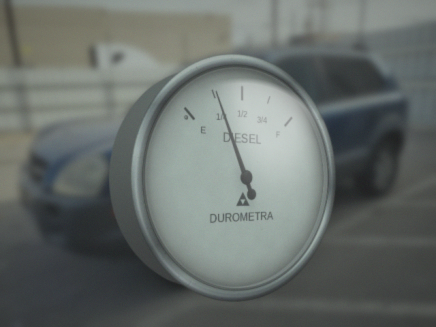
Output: **0.25**
